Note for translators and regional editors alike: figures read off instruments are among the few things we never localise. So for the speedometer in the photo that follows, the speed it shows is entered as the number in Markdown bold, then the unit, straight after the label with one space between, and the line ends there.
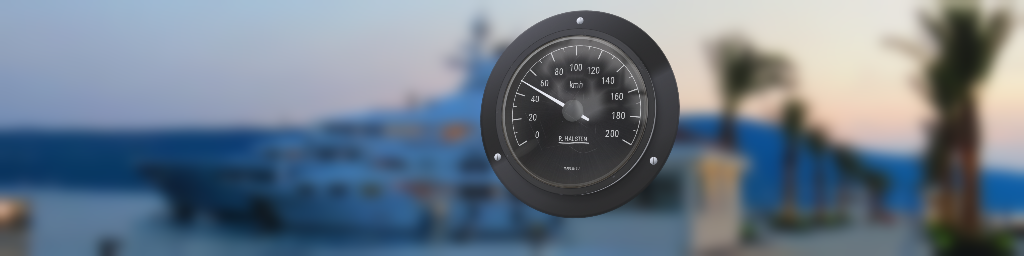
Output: **50** km/h
